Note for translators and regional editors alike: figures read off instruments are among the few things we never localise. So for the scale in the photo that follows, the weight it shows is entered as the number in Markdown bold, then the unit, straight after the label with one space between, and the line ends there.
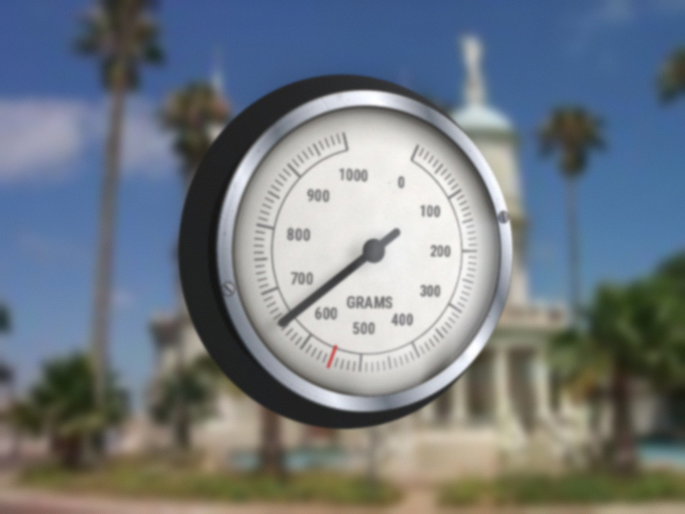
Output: **650** g
